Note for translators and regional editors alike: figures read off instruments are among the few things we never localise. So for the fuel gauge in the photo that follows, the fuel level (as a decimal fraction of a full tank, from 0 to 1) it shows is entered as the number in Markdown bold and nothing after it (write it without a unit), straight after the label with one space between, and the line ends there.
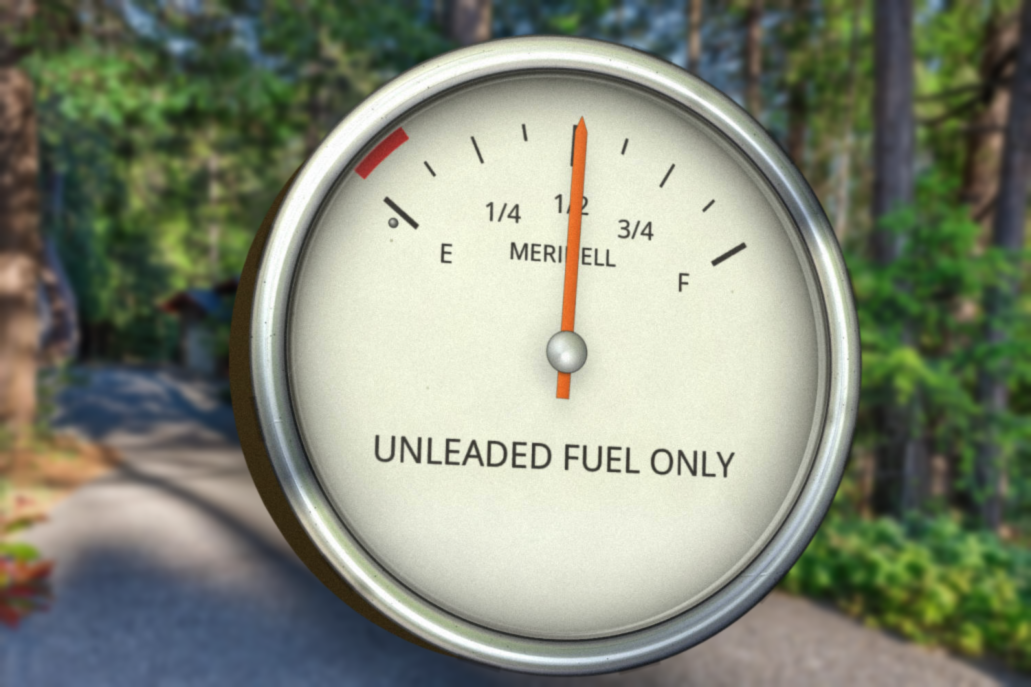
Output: **0.5**
